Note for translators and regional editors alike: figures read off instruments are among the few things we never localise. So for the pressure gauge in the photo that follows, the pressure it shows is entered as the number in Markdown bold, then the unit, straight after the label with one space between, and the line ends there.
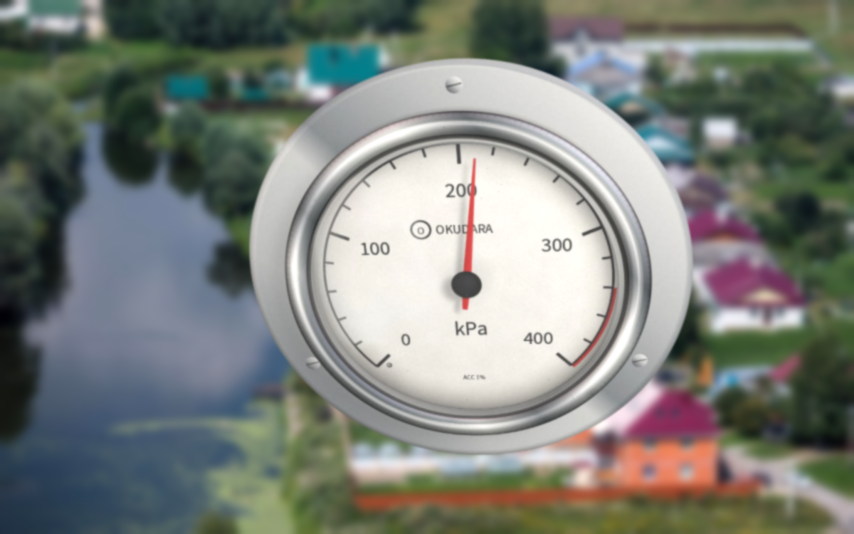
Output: **210** kPa
